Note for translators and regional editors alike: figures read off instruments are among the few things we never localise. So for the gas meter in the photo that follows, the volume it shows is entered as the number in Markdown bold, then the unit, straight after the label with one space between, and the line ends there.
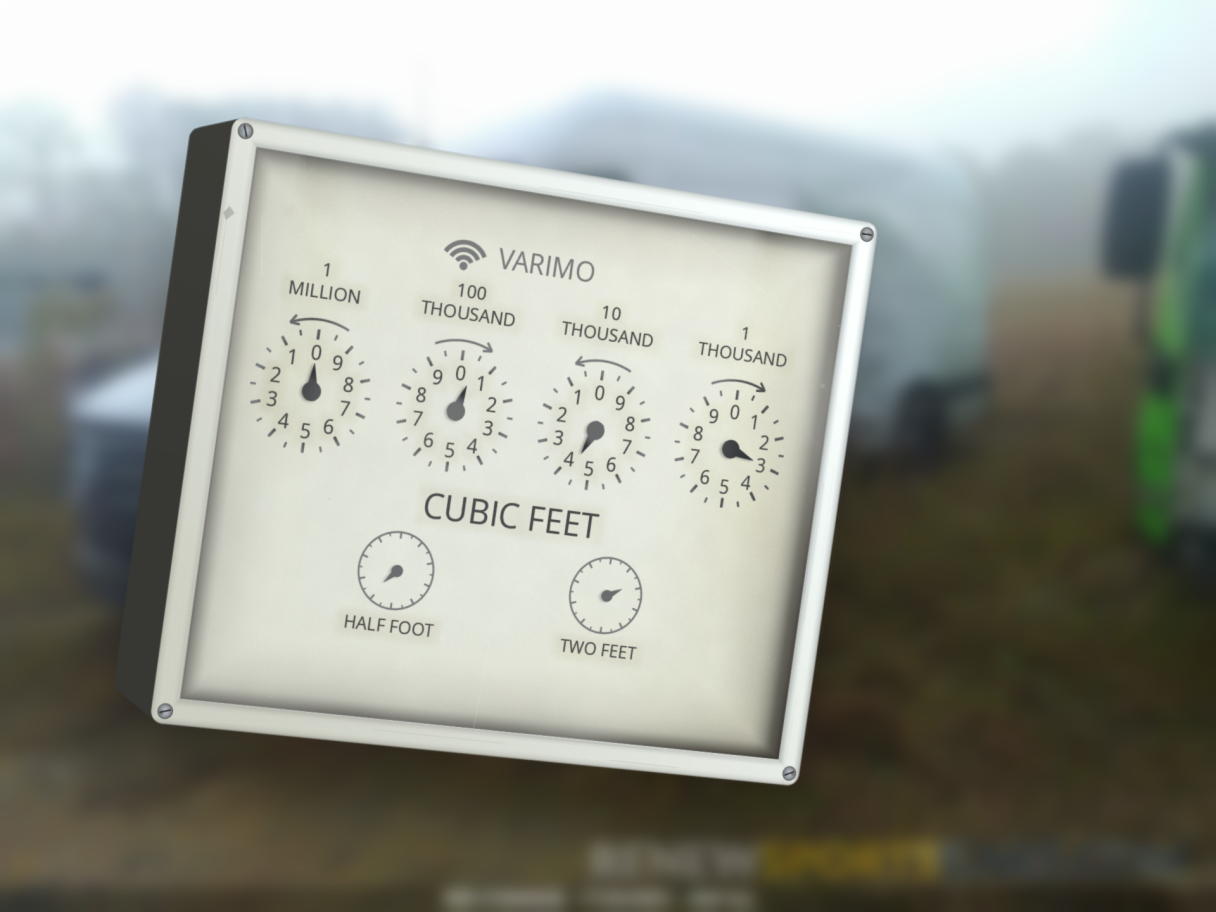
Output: **4300** ft³
